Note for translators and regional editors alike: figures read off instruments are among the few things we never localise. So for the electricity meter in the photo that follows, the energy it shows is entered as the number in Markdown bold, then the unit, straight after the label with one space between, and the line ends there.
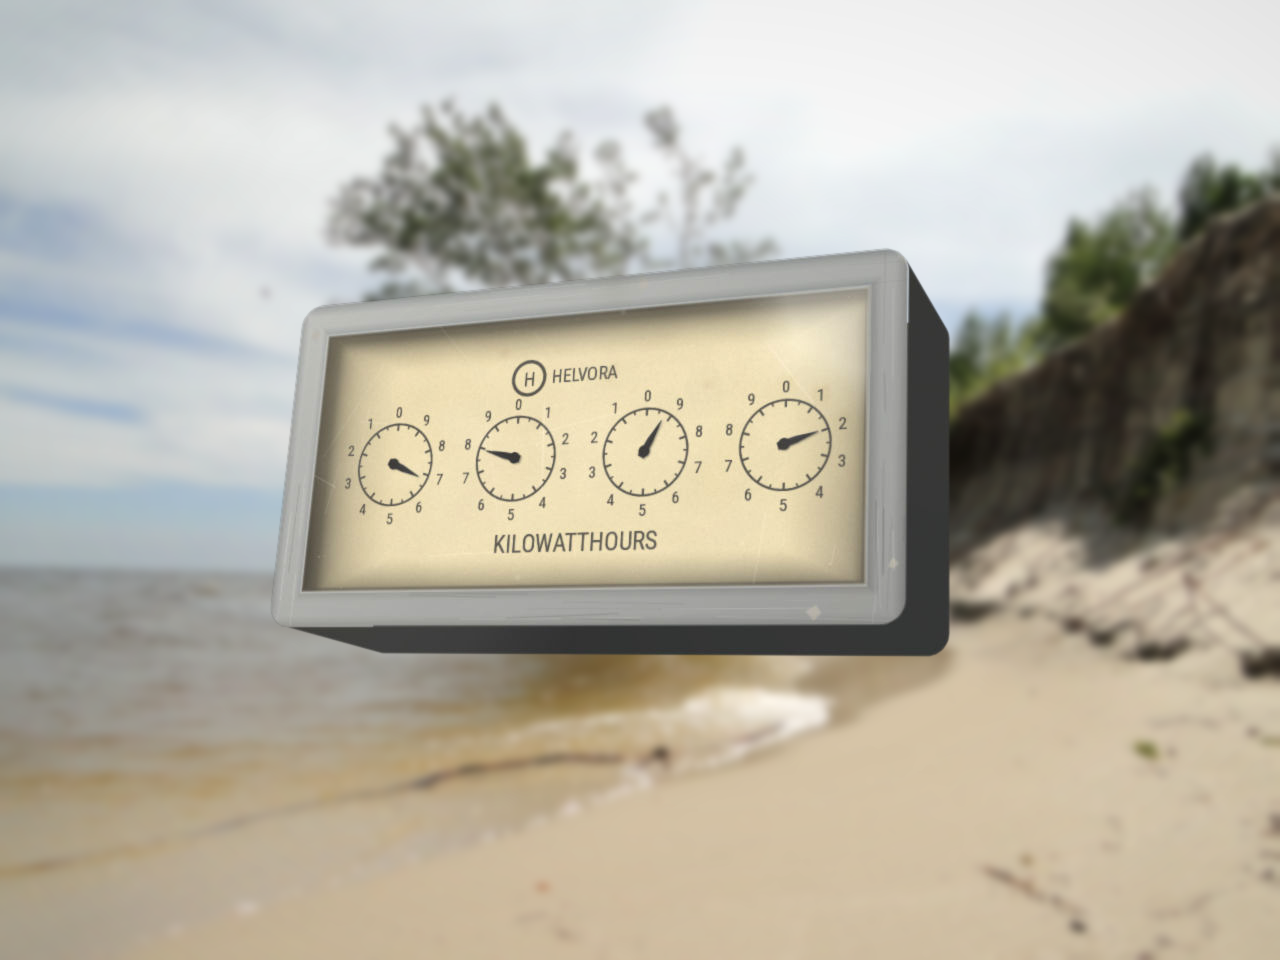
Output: **6792** kWh
